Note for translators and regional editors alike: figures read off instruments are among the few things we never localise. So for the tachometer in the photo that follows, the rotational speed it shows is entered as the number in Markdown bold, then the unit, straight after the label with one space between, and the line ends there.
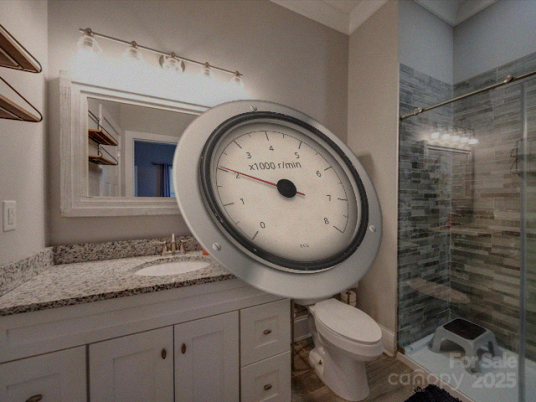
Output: **2000** rpm
